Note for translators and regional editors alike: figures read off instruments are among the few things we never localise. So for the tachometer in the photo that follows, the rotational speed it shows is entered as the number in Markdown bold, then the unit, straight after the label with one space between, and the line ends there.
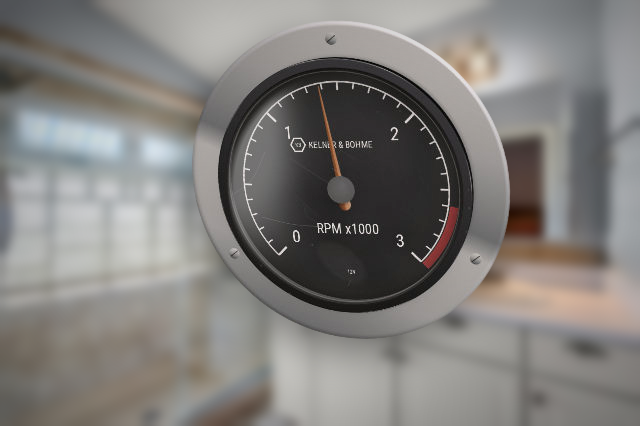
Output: **1400** rpm
